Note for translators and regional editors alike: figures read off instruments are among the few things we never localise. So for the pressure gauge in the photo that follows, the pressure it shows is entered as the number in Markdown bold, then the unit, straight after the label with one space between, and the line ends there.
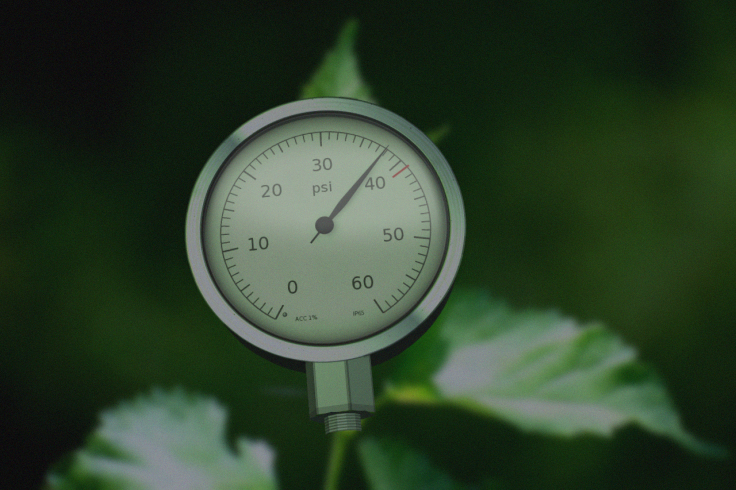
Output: **38** psi
